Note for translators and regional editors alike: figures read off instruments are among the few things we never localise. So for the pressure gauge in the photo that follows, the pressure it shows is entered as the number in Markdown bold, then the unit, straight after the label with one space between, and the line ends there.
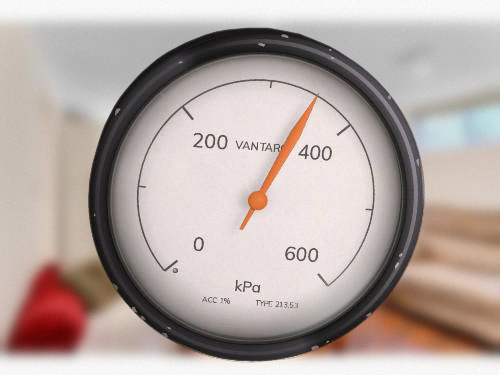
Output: **350** kPa
